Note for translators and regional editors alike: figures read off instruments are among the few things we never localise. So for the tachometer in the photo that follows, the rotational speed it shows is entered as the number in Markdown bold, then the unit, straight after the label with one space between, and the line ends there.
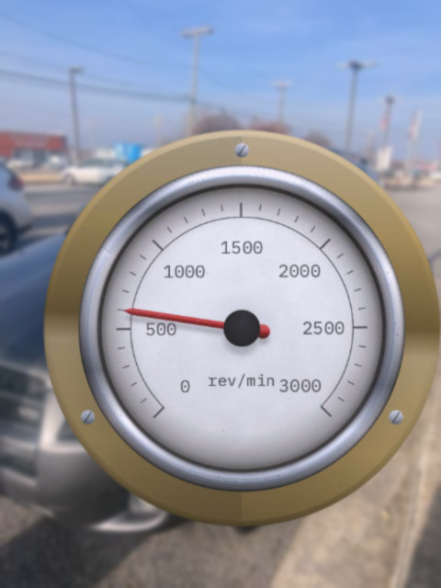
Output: **600** rpm
